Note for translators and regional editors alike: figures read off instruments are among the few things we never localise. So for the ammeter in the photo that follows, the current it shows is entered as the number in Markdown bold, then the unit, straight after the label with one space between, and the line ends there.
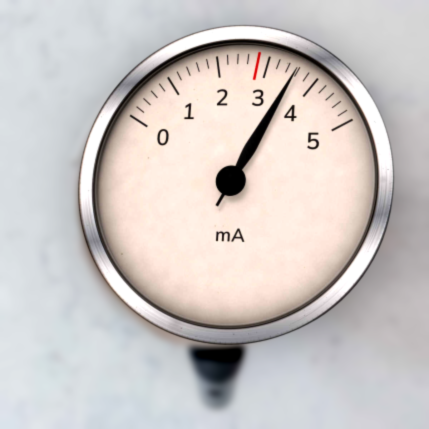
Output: **3.6** mA
